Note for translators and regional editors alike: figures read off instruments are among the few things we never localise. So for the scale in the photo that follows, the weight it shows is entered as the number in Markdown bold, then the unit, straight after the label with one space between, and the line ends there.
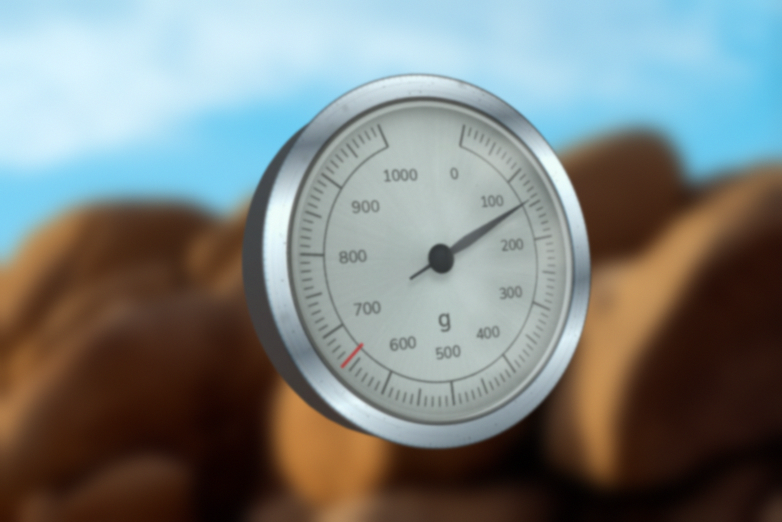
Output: **140** g
